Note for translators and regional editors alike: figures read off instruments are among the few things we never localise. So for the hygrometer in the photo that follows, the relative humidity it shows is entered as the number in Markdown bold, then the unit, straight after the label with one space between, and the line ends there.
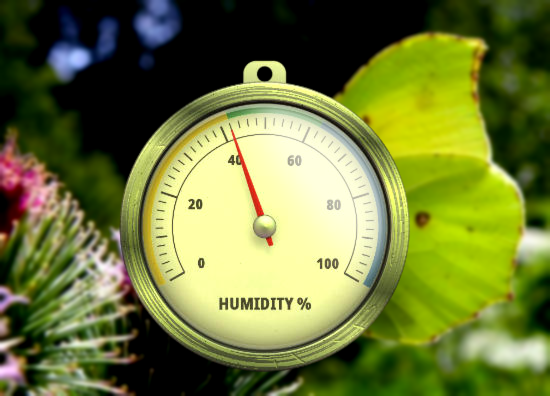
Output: **42** %
